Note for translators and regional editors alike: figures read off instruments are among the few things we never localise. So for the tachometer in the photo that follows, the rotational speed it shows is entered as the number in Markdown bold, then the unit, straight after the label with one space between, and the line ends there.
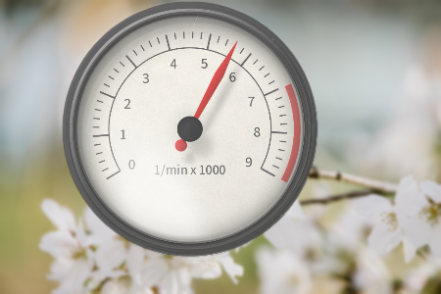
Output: **5600** rpm
